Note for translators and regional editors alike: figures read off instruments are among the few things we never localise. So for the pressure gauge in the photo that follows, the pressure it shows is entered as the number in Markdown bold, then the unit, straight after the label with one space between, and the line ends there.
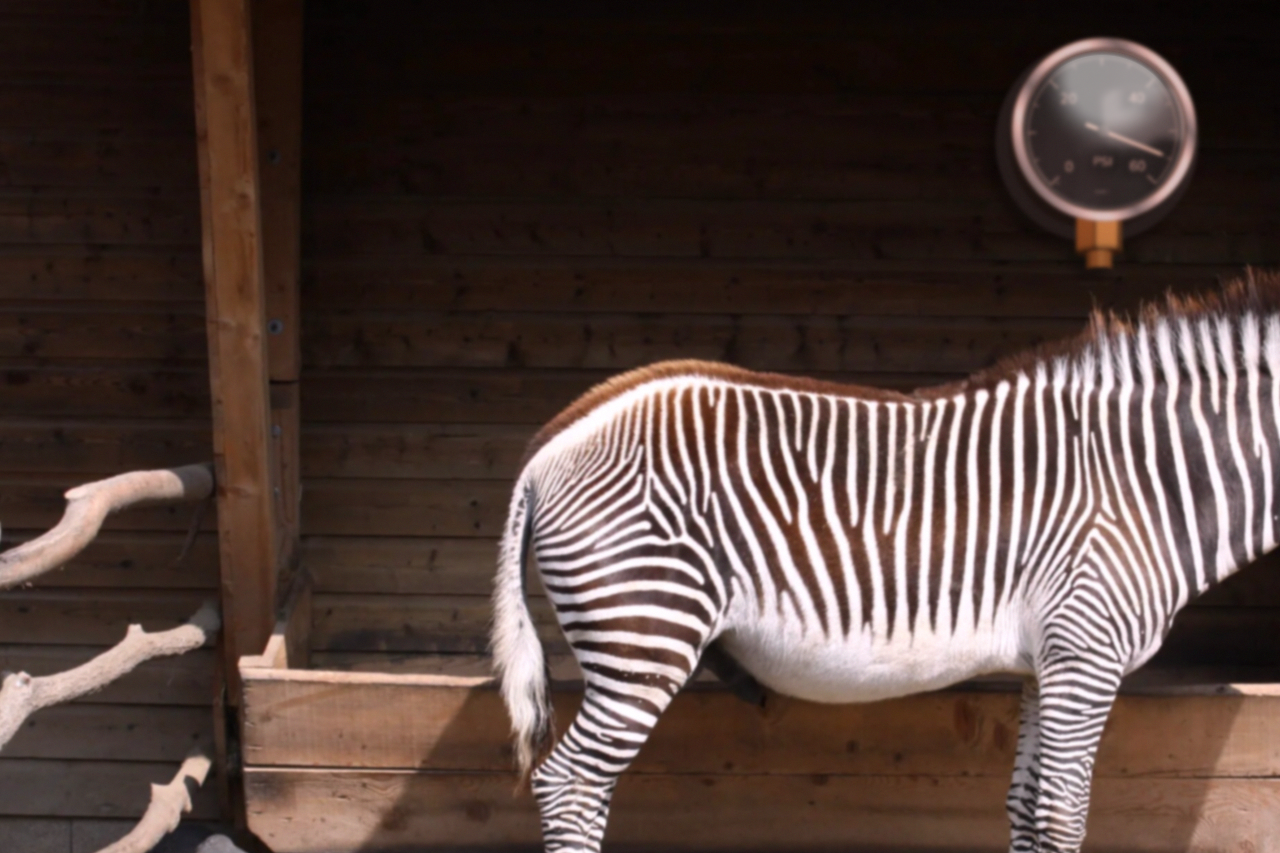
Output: **55** psi
